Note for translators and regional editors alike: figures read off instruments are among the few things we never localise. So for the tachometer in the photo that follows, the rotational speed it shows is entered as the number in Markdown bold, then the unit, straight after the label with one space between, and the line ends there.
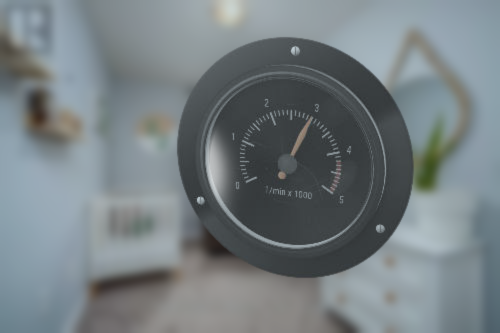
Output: **3000** rpm
